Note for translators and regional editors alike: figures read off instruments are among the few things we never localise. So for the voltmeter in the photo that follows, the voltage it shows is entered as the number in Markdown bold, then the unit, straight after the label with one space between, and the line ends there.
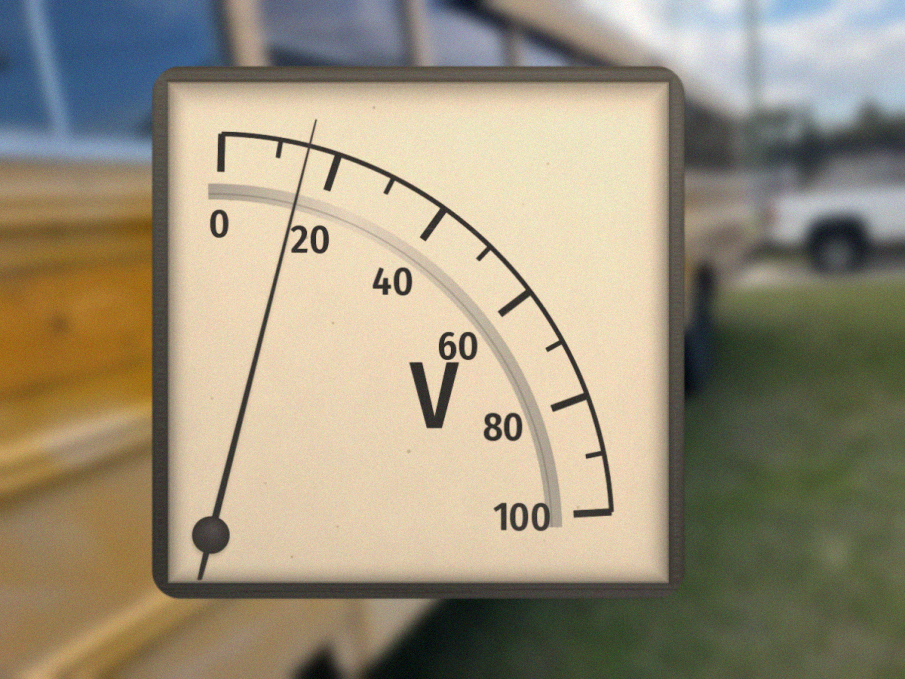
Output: **15** V
